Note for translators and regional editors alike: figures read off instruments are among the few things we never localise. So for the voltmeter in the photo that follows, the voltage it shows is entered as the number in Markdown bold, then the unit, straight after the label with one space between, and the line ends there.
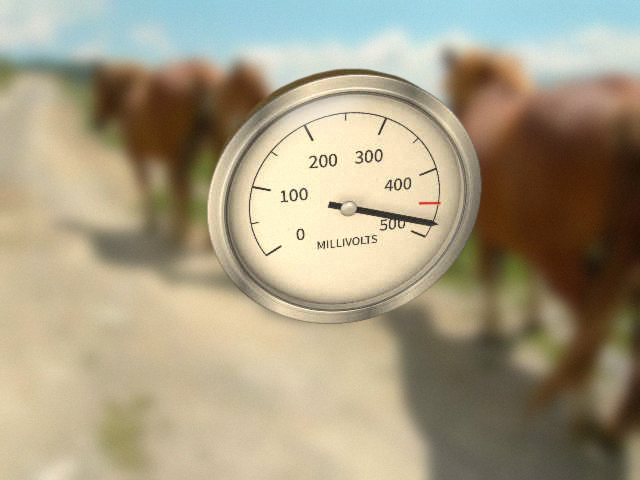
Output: **475** mV
